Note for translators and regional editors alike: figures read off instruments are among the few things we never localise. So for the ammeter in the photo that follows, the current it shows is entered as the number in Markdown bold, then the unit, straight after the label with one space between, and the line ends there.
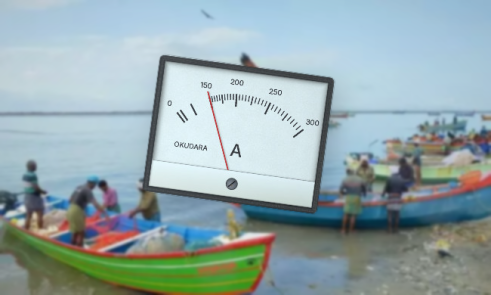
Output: **150** A
